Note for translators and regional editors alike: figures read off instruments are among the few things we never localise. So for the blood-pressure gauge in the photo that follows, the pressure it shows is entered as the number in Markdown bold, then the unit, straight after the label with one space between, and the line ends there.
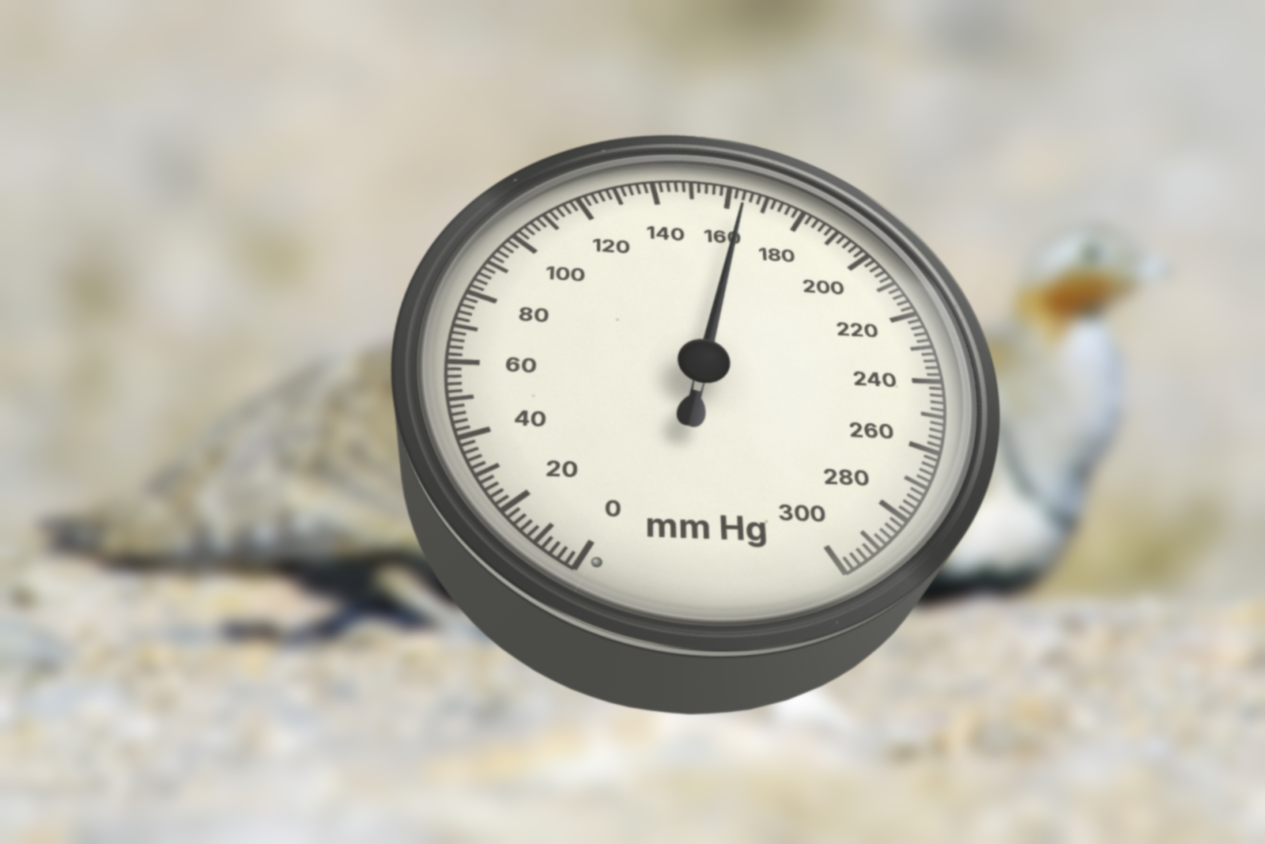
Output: **164** mmHg
